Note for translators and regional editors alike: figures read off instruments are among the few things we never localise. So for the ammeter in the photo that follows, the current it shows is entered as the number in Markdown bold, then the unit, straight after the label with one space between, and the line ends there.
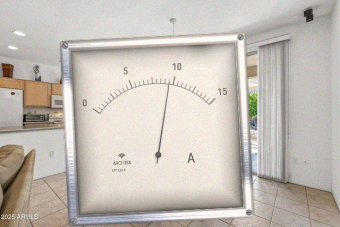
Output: **9.5** A
